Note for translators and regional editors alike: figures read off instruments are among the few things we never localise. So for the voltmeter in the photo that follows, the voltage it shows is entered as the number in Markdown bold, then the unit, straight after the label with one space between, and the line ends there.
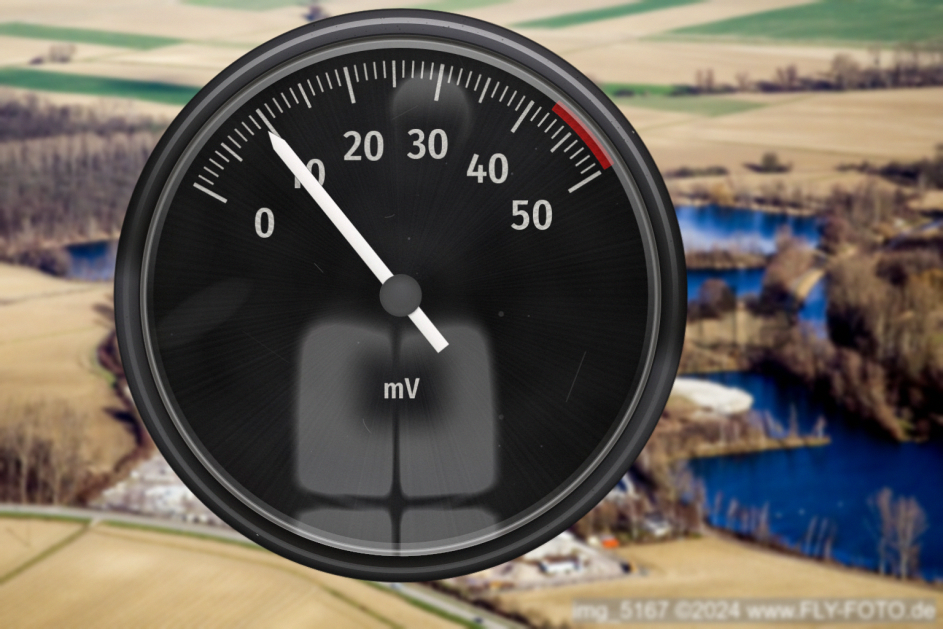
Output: **9.5** mV
